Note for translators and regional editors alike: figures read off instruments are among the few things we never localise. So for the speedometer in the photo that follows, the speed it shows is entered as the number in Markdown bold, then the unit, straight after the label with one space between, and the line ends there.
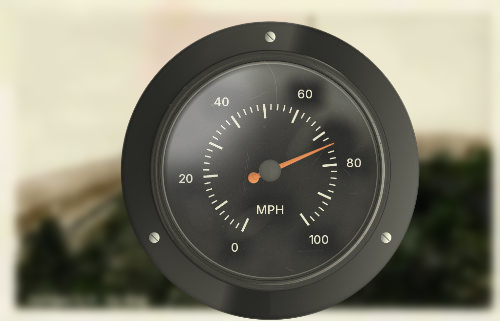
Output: **74** mph
